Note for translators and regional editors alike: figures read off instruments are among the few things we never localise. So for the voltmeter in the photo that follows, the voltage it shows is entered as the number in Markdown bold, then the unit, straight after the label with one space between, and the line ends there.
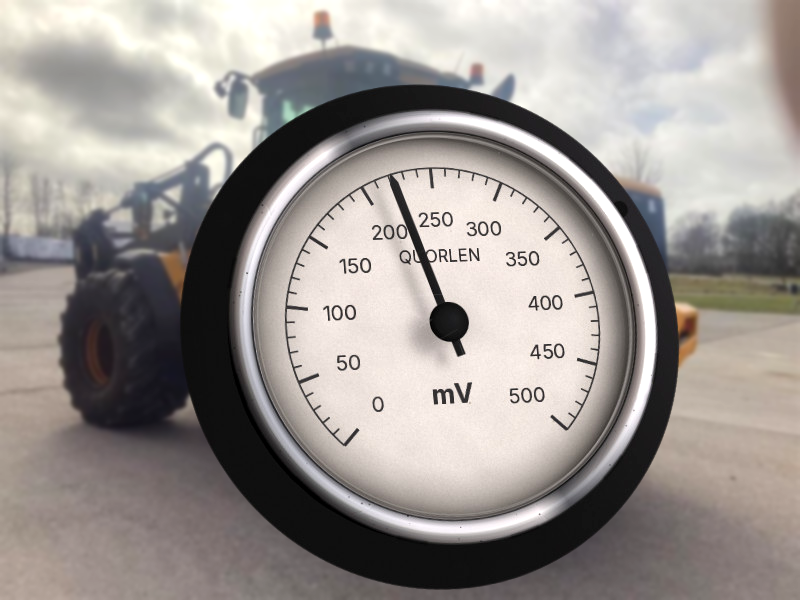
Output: **220** mV
